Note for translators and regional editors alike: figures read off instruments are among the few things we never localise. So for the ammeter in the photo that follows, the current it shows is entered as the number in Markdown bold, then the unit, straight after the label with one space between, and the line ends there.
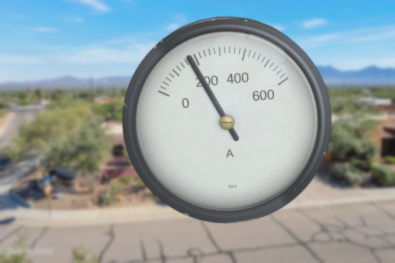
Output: **180** A
